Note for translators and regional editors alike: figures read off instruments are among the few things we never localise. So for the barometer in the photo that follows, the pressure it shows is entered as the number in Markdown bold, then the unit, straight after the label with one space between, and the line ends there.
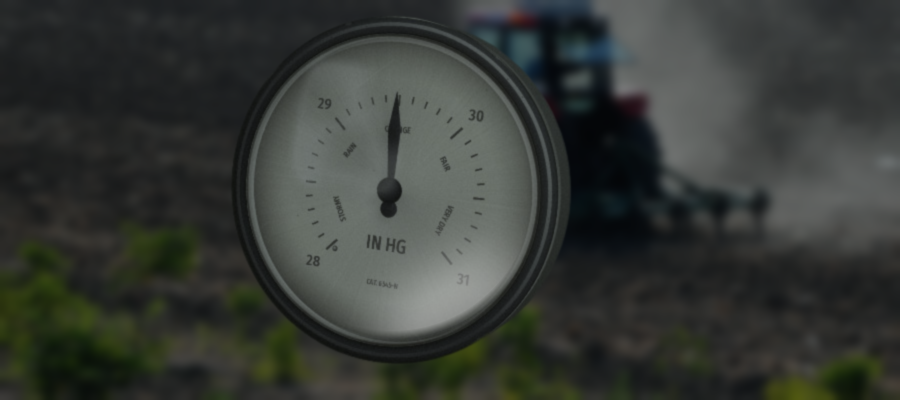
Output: **29.5** inHg
